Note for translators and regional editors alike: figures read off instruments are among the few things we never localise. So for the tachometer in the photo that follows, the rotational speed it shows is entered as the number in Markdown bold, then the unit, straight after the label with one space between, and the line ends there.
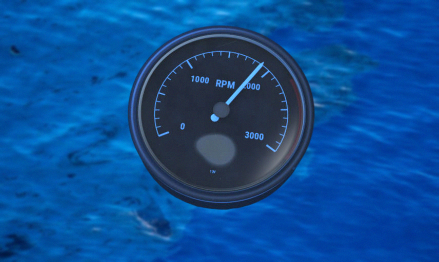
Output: **1900** rpm
